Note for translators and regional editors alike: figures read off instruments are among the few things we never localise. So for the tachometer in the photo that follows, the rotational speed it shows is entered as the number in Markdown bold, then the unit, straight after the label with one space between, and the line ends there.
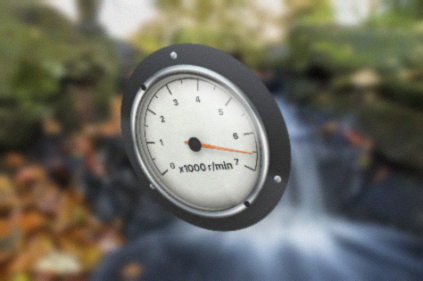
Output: **6500** rpm
